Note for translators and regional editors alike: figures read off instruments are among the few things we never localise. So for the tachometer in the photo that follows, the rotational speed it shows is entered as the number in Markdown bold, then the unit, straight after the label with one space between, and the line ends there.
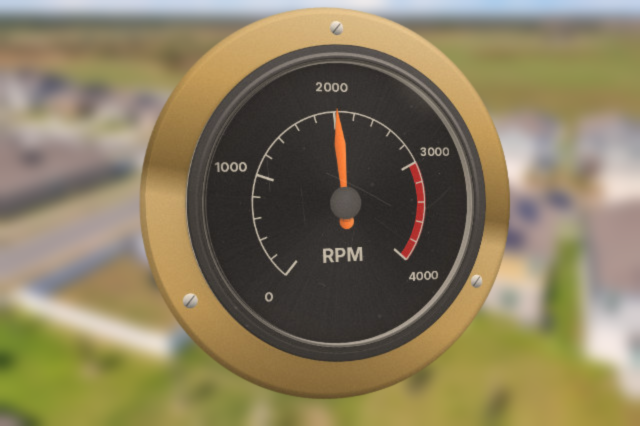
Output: **2000** rpm
